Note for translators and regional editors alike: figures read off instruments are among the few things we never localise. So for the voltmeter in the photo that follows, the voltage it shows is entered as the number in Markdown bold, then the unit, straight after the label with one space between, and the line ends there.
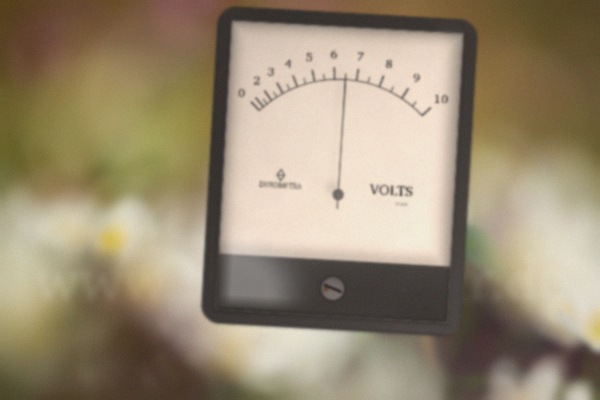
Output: **6.5** V
